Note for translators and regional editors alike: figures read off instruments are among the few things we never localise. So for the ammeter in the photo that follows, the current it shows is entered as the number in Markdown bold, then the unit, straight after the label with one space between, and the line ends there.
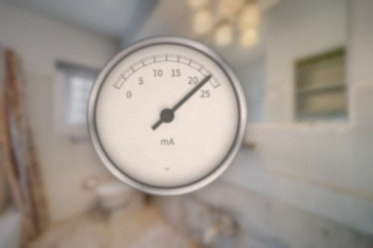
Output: **22.5** mA
